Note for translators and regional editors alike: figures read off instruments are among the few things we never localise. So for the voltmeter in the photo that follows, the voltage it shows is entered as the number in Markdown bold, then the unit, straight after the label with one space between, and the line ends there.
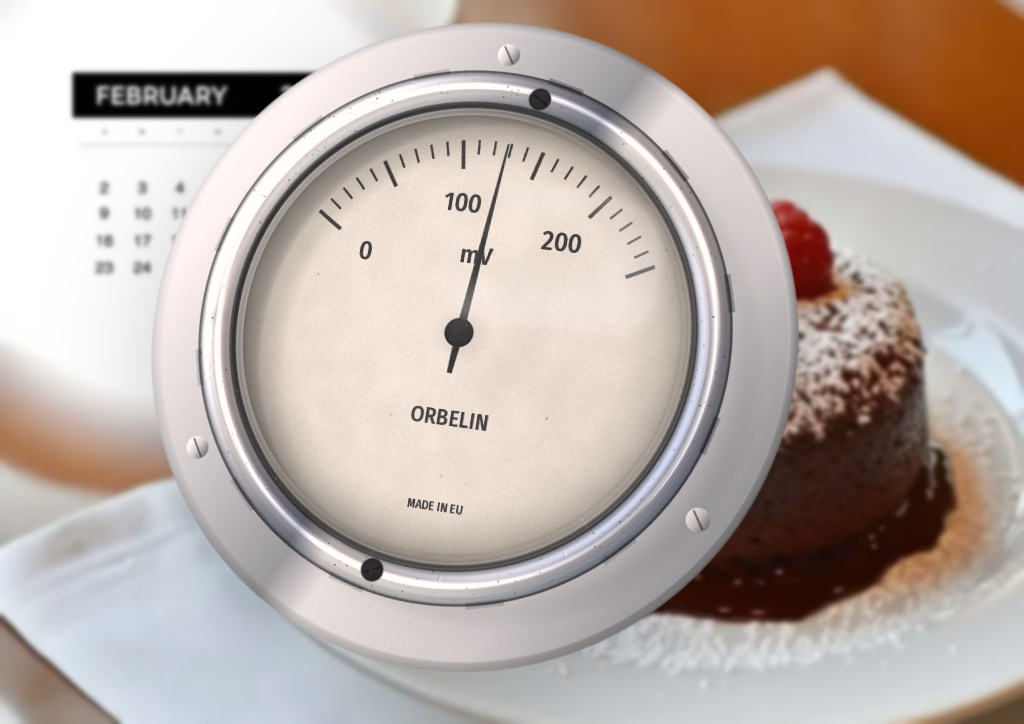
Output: **130** mV
